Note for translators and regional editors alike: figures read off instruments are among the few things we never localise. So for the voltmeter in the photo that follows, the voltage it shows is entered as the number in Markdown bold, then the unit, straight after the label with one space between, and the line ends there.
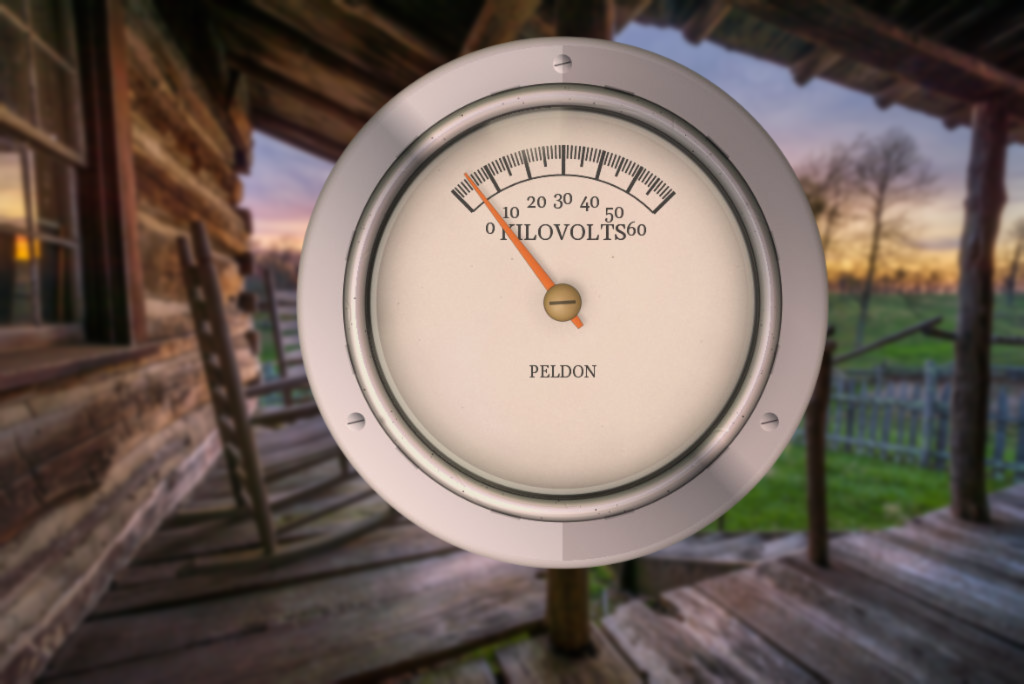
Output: **5** kV
